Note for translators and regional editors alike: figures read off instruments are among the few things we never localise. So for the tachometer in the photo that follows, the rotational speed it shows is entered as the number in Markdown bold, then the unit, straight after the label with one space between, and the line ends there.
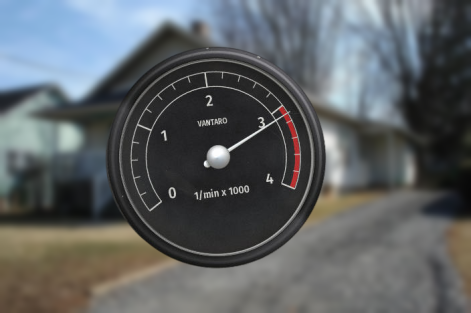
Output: **3100** rpm
